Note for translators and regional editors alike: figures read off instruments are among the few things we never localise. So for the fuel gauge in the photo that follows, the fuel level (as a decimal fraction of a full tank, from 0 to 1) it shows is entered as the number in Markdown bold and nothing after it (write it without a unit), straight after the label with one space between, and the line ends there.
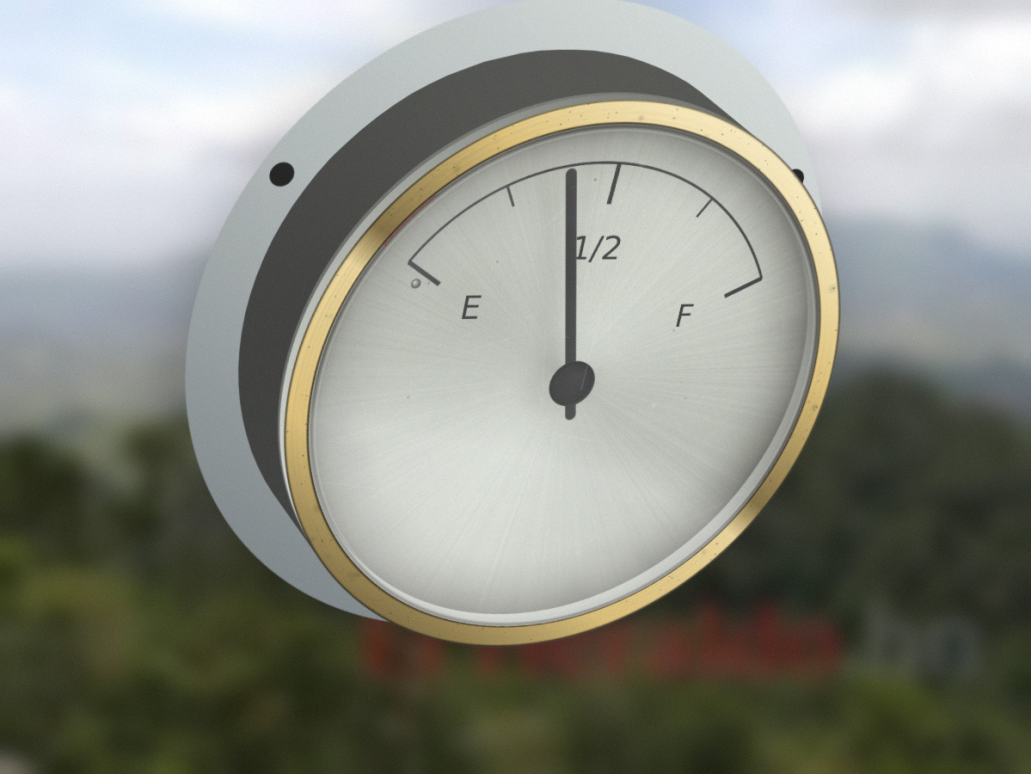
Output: **0.375**
